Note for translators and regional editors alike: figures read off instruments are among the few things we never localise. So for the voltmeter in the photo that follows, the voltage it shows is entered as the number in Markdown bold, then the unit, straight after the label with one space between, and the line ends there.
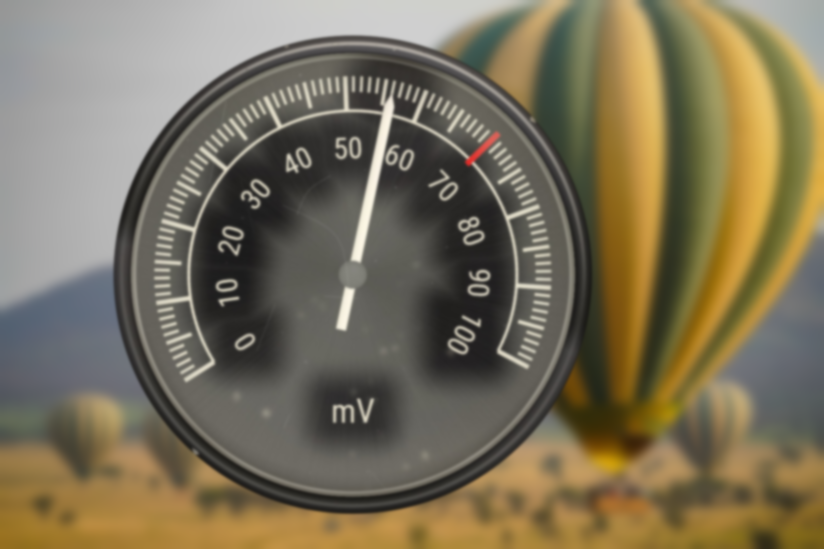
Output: **56** mV
